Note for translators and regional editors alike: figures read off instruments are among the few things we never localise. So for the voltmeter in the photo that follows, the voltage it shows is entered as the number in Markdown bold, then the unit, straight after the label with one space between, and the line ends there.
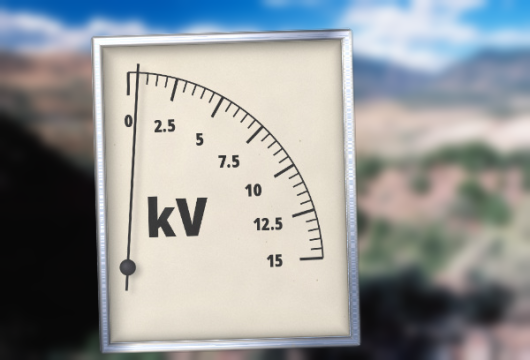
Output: **0.5** kV
